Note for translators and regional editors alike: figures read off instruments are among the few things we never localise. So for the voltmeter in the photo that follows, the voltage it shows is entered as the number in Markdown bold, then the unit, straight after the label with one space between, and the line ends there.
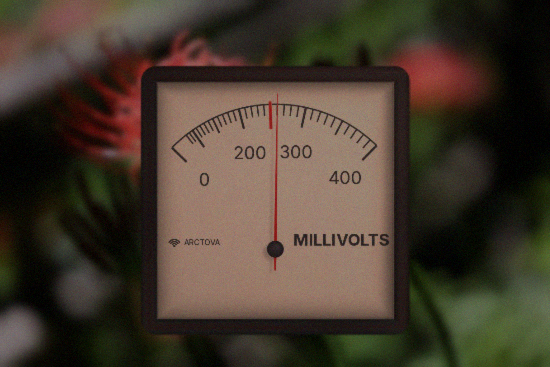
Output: **260** mV
